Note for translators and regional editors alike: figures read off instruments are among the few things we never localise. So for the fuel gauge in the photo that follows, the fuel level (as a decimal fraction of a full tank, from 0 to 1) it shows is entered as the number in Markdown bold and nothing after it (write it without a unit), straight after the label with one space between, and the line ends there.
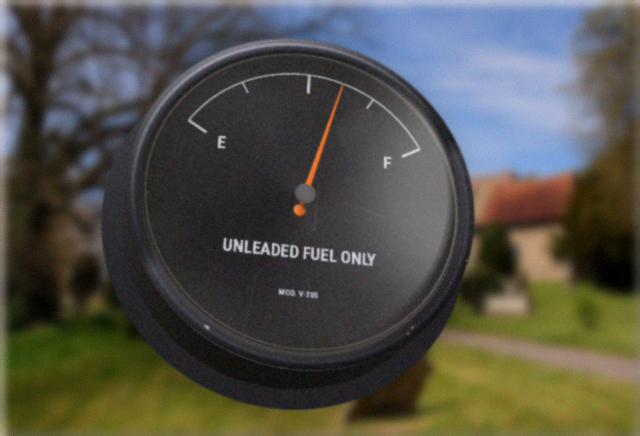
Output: **0.625**
